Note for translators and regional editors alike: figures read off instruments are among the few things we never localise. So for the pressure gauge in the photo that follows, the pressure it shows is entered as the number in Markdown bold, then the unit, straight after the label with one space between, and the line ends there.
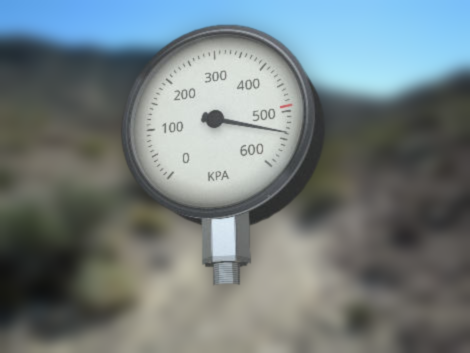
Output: **540** kPa
